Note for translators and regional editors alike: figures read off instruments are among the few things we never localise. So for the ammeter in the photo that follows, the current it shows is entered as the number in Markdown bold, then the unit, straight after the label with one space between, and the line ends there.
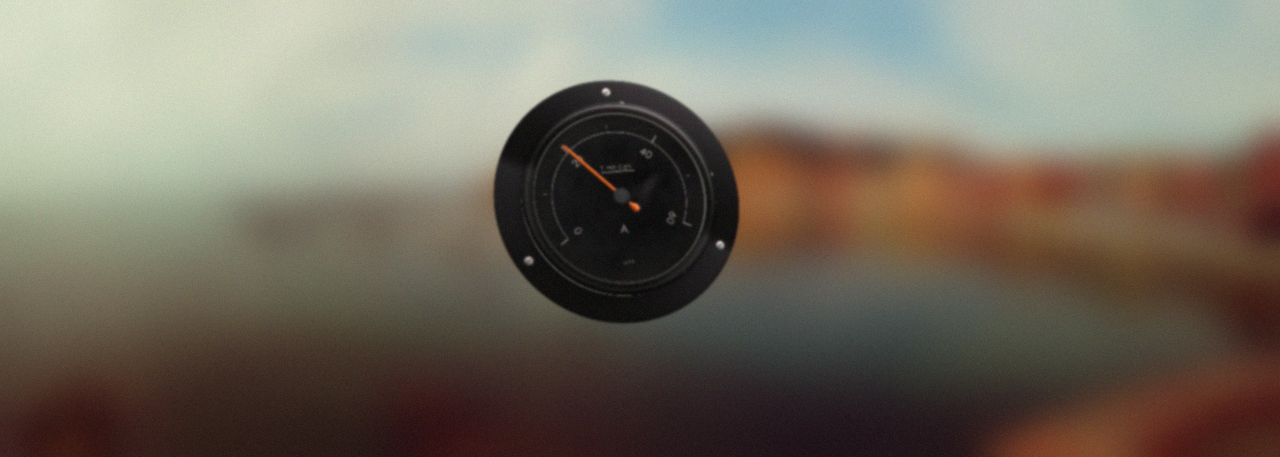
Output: **20** A
